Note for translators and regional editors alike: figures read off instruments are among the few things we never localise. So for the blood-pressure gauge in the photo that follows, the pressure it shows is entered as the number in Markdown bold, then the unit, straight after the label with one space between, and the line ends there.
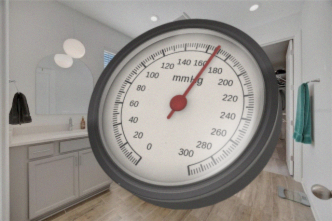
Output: **170** mmHg
